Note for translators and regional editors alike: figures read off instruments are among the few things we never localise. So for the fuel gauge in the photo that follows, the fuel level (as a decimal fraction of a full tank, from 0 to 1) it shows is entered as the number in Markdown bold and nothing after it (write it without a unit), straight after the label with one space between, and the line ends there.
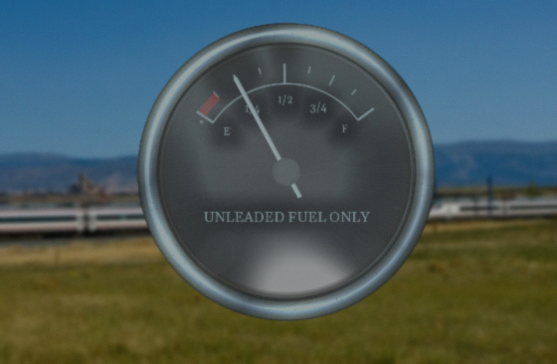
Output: **0.25**
